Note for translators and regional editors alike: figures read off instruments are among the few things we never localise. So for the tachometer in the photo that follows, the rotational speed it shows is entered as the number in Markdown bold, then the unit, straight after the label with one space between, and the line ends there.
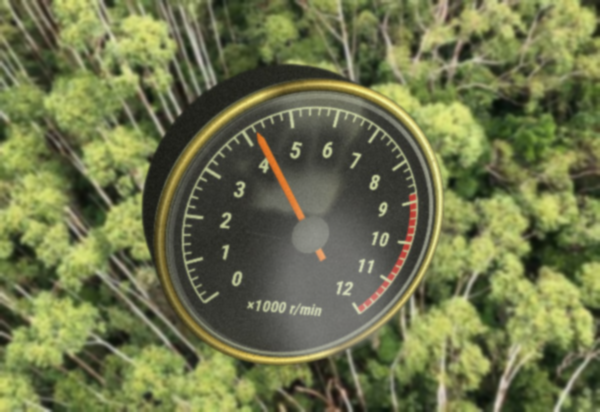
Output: **4200** rpm
